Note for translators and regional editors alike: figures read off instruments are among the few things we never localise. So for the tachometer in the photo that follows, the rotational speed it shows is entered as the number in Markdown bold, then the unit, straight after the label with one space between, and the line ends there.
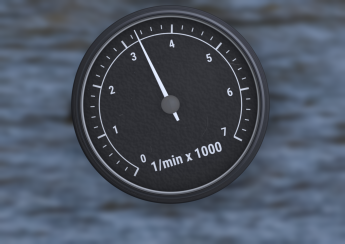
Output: **3300** rpm
